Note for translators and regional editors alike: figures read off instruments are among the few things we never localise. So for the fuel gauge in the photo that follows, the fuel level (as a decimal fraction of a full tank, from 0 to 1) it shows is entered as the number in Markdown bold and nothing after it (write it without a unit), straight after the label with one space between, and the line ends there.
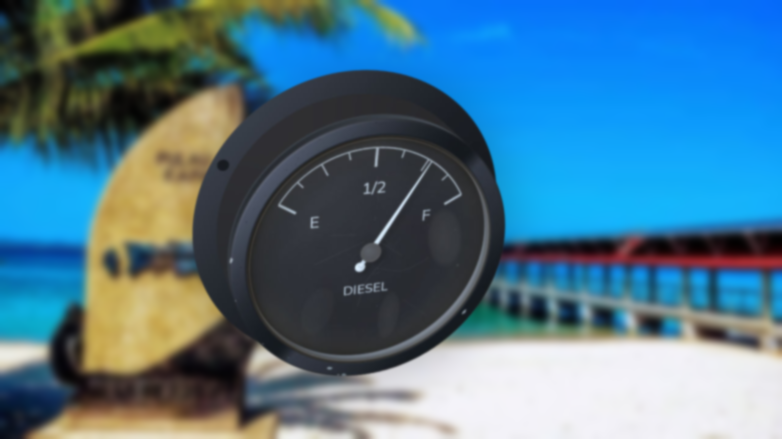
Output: **0.75**
